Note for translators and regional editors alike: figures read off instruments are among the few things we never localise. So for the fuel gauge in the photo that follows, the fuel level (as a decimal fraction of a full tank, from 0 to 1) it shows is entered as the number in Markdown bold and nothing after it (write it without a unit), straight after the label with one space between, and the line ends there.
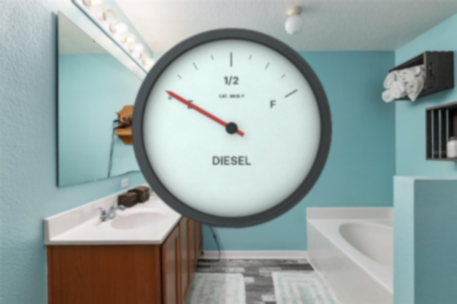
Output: **0**
